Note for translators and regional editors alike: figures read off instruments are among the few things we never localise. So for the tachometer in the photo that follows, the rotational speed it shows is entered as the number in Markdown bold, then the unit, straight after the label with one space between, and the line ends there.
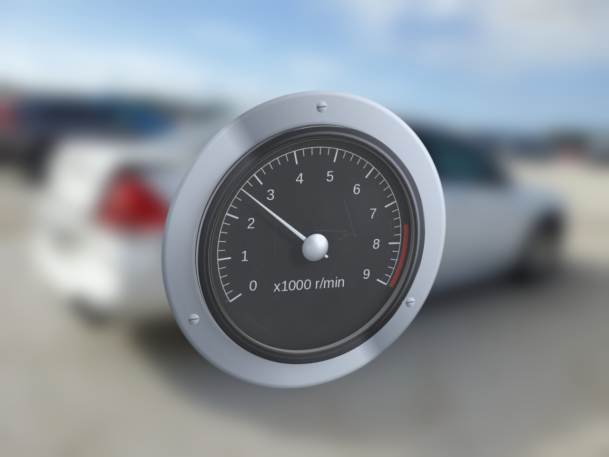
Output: **2600** rpm
